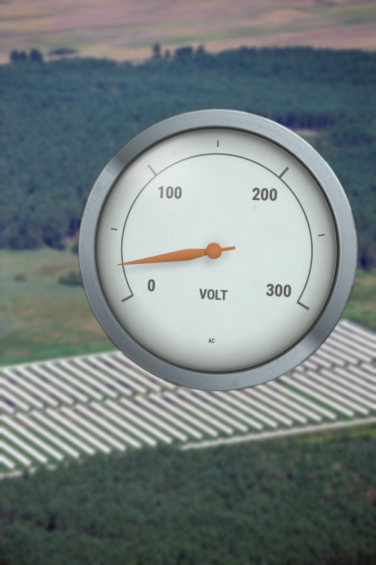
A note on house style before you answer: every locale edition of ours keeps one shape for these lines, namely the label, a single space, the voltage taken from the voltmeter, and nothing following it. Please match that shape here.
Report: 25 V
